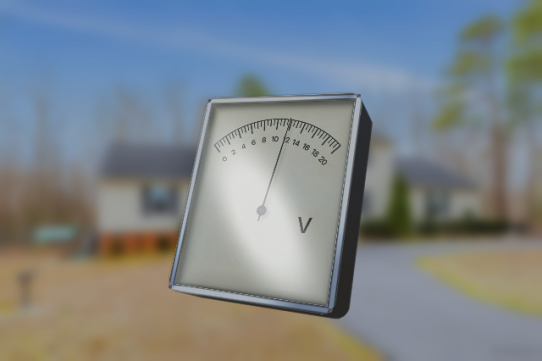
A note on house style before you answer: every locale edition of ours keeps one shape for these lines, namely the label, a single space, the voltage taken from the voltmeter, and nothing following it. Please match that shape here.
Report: 12 V
